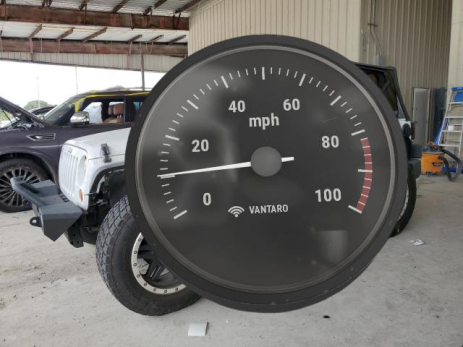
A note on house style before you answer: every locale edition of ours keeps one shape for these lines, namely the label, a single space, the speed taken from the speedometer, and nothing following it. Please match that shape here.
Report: 10 mph
